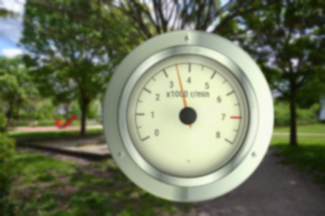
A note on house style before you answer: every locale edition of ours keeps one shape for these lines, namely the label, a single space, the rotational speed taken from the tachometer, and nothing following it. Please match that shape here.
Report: 3500 rpm
